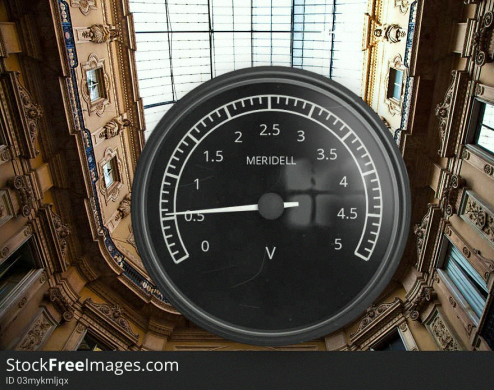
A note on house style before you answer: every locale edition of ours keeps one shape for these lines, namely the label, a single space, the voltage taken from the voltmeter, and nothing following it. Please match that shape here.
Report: 0.55 V
